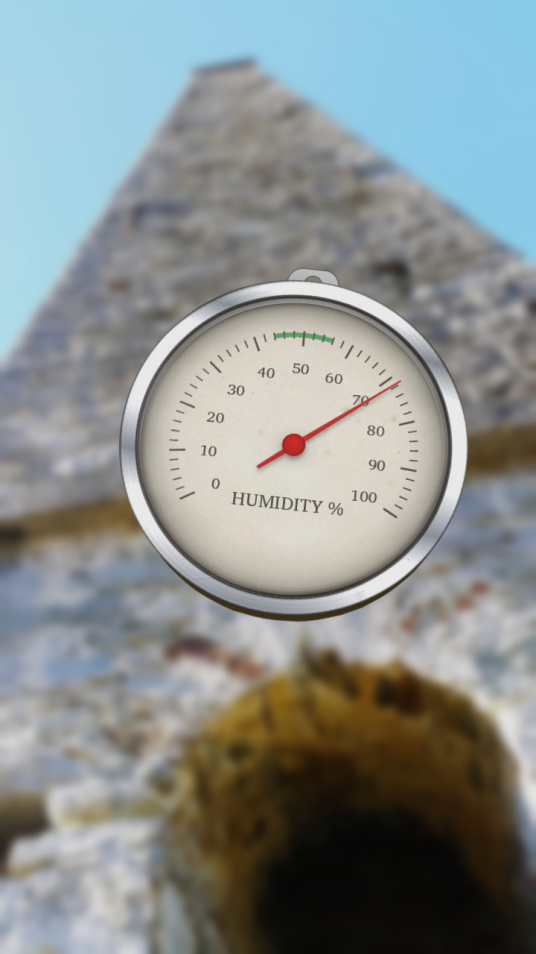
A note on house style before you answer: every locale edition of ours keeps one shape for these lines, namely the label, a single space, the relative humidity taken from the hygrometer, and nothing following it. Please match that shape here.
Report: 72 %
